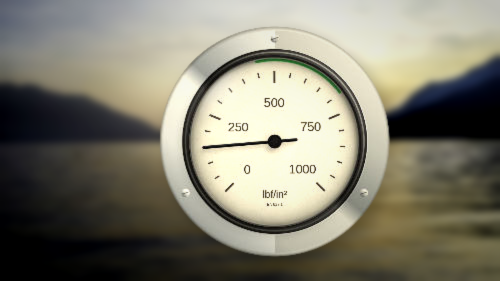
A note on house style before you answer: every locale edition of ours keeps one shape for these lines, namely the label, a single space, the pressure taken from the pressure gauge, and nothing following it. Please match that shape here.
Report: 150 psi
